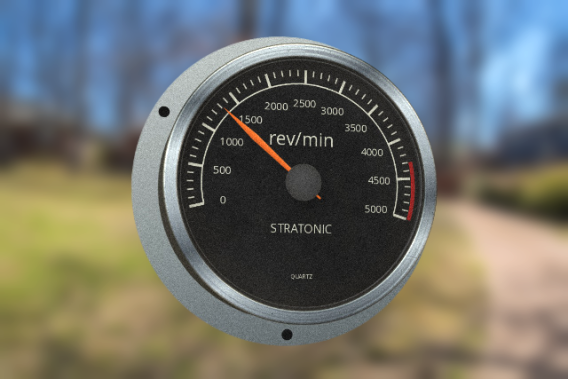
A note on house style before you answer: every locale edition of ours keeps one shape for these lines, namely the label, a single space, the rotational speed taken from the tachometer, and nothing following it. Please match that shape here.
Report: 1300 rpm
